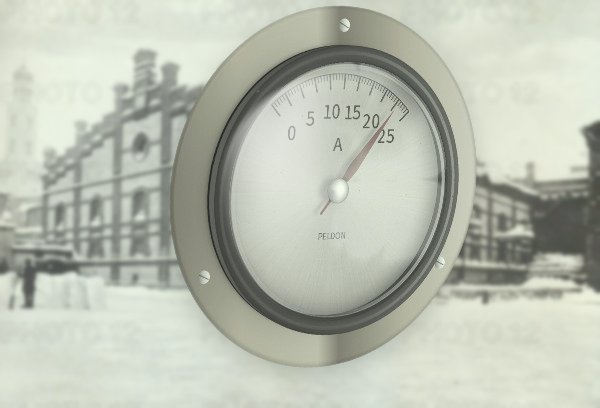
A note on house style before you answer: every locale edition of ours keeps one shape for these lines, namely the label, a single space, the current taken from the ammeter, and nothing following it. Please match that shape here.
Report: 22.5 A
